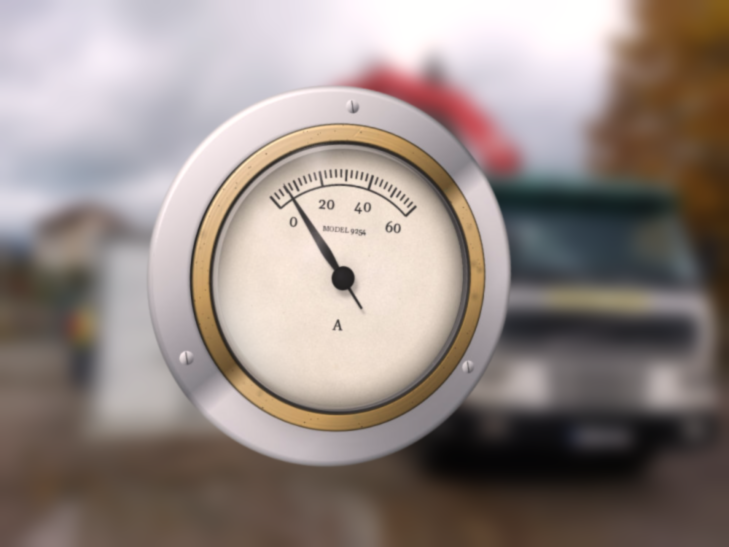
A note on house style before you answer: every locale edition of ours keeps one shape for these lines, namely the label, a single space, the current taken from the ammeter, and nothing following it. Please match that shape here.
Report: 6 A
